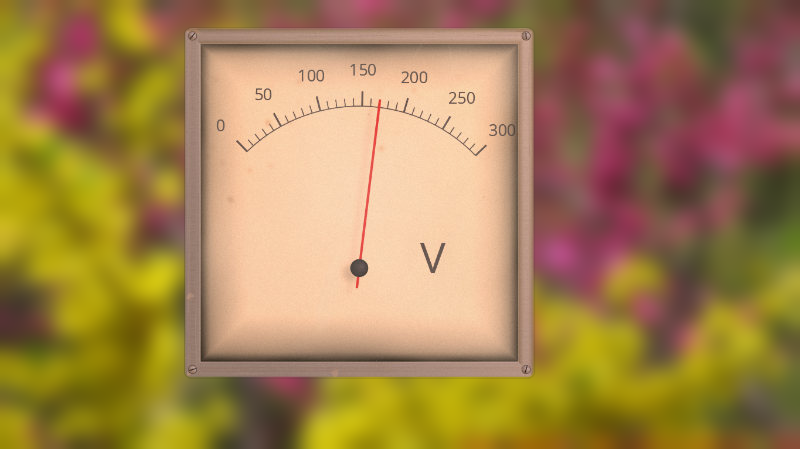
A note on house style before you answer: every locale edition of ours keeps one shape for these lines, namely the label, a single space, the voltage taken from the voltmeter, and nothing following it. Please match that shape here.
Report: 170 V
